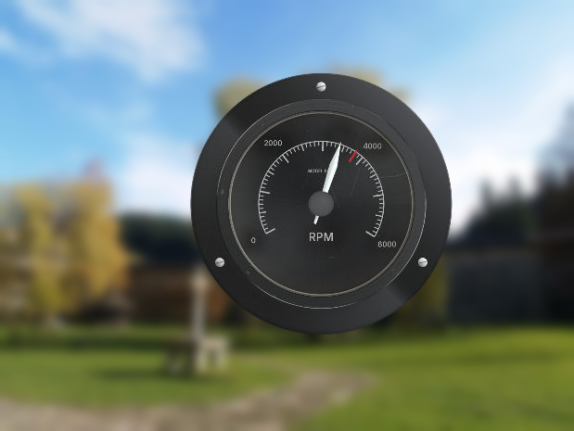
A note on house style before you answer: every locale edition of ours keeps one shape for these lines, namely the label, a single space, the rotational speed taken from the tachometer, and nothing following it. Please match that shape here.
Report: 3400 rpm
